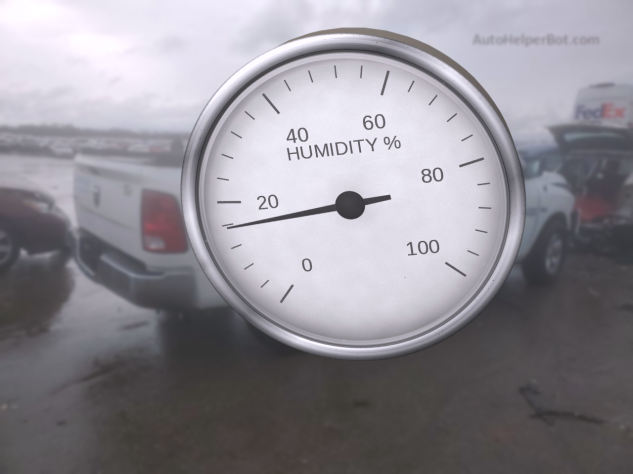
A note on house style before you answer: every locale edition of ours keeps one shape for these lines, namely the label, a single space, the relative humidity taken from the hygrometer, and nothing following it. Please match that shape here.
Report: 16 %
